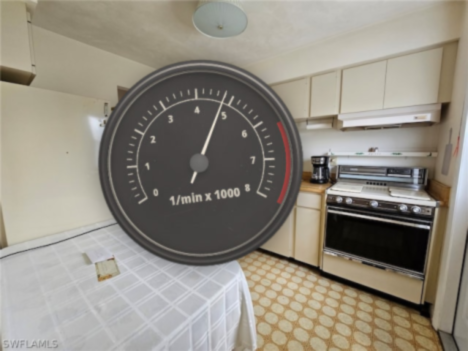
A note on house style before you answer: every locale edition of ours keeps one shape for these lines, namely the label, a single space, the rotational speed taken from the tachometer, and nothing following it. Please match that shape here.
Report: 4800 rpm
